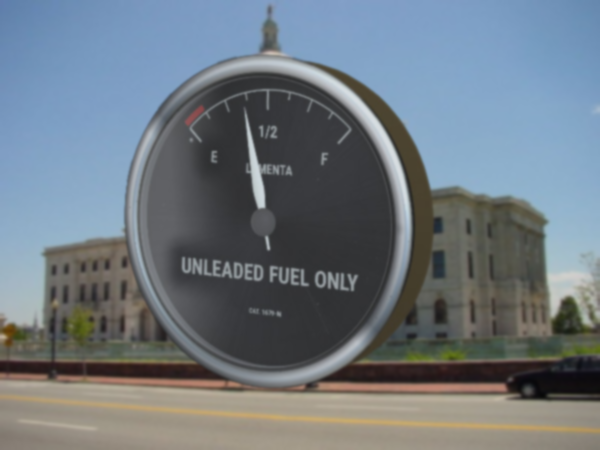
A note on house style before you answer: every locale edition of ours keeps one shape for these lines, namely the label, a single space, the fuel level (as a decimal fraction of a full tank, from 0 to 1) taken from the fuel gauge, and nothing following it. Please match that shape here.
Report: 0.375
